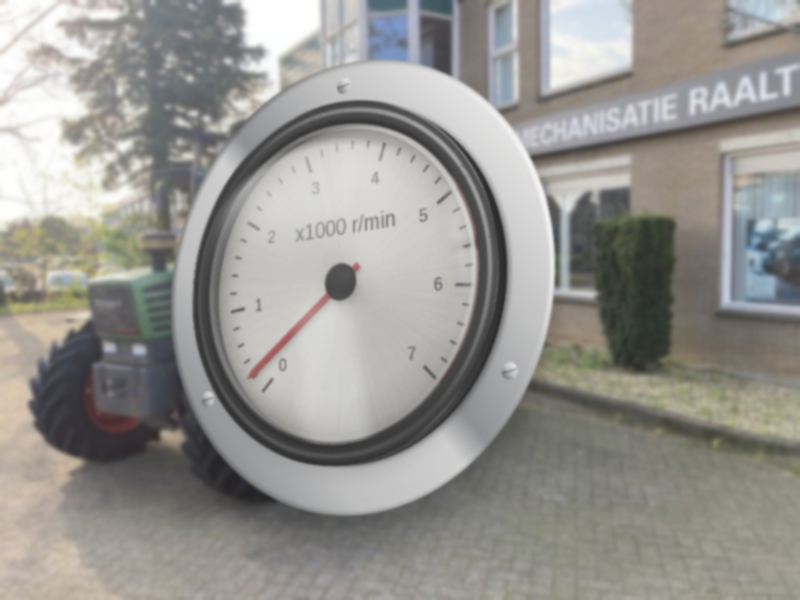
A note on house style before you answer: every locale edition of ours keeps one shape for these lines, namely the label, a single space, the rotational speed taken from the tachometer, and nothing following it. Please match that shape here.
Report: 200 rpm
